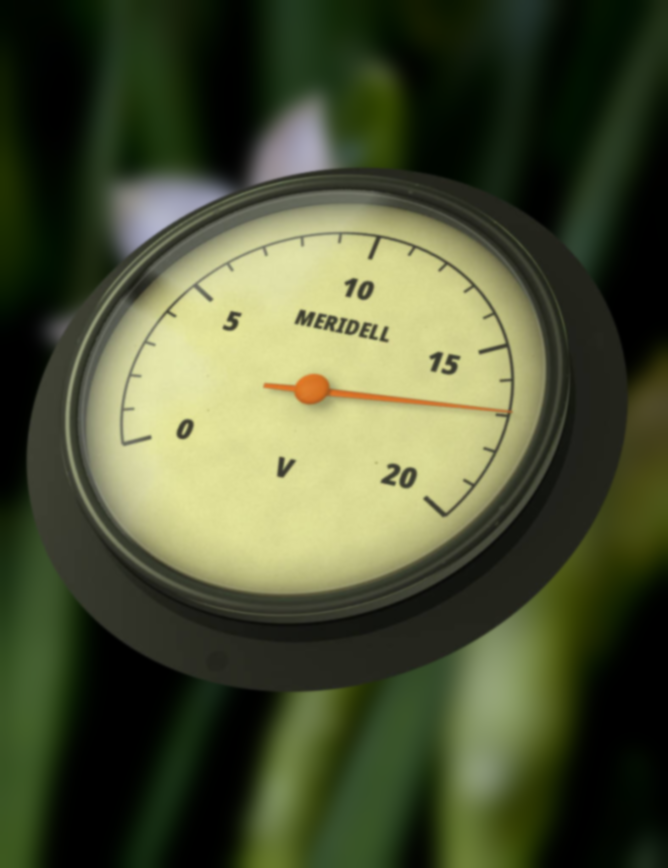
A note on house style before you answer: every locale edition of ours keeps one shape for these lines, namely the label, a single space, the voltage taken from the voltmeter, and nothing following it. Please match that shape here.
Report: 17 V
